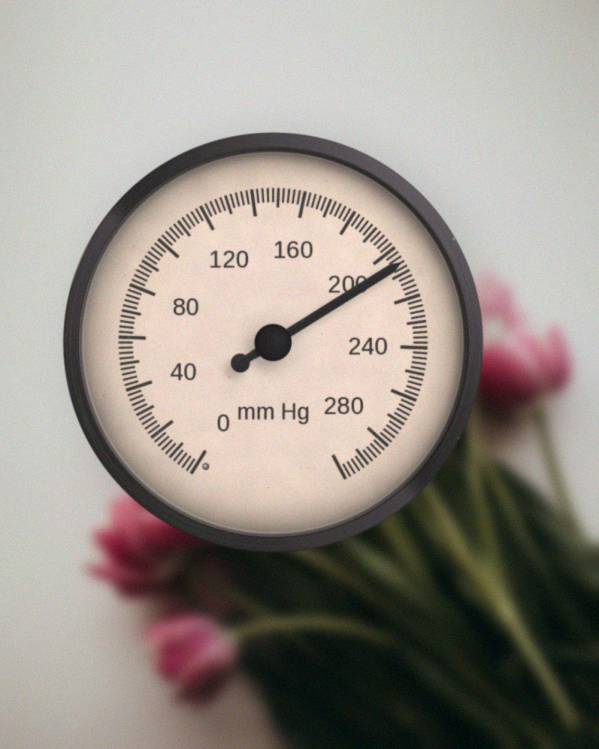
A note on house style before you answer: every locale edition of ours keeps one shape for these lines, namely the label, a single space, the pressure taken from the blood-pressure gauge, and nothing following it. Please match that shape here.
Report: 206 mmHg
